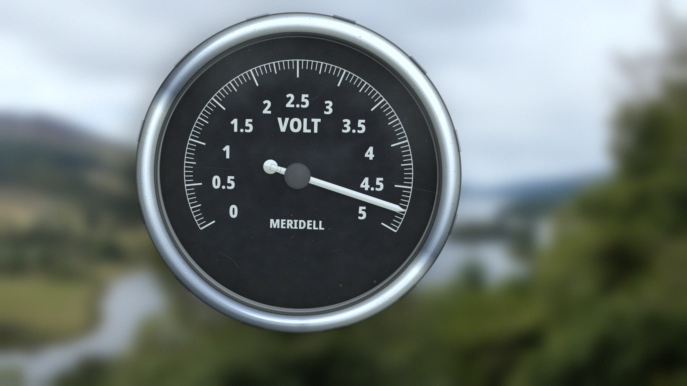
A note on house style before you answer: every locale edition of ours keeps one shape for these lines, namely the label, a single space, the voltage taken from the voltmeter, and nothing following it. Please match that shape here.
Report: 4.75 V
